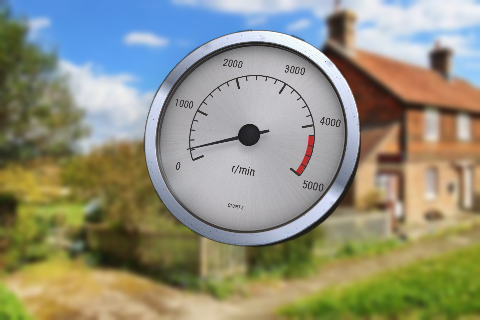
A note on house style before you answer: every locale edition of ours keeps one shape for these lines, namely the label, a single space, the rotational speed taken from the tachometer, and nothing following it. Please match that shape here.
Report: 200 rpm
